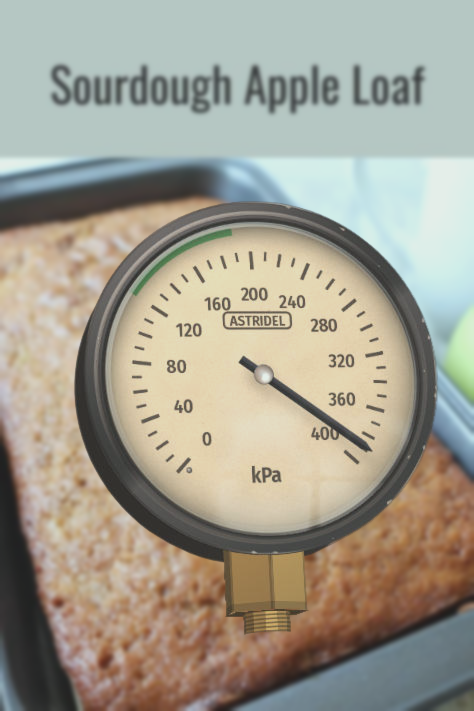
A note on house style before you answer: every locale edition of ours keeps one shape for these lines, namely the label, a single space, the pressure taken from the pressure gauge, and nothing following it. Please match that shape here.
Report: 390 kPa
